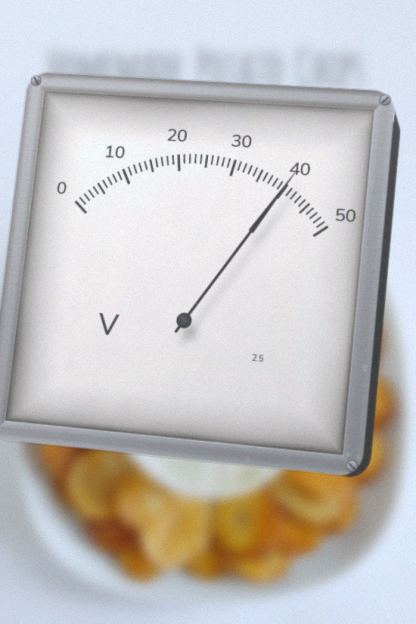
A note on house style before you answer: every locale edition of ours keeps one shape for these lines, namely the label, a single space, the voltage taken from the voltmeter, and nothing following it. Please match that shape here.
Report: 40 V
